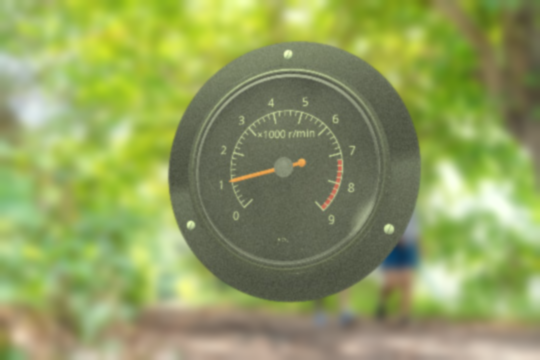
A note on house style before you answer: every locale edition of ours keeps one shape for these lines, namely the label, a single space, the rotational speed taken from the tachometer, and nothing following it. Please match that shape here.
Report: 1000 rpm
